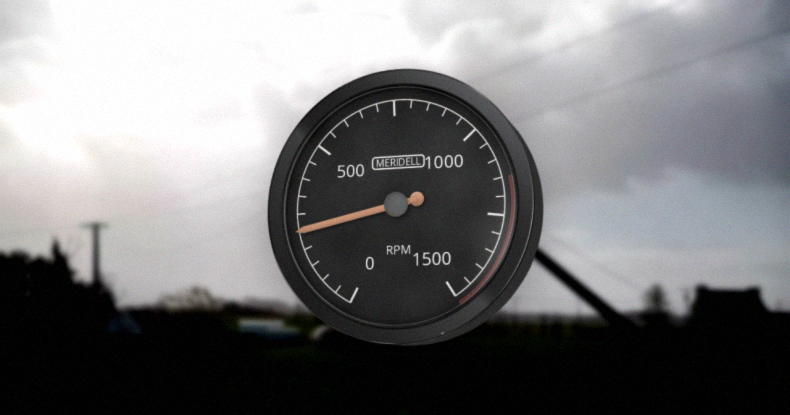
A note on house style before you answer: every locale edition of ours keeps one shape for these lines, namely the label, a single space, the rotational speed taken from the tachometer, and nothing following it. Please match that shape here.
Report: 250 rpm
